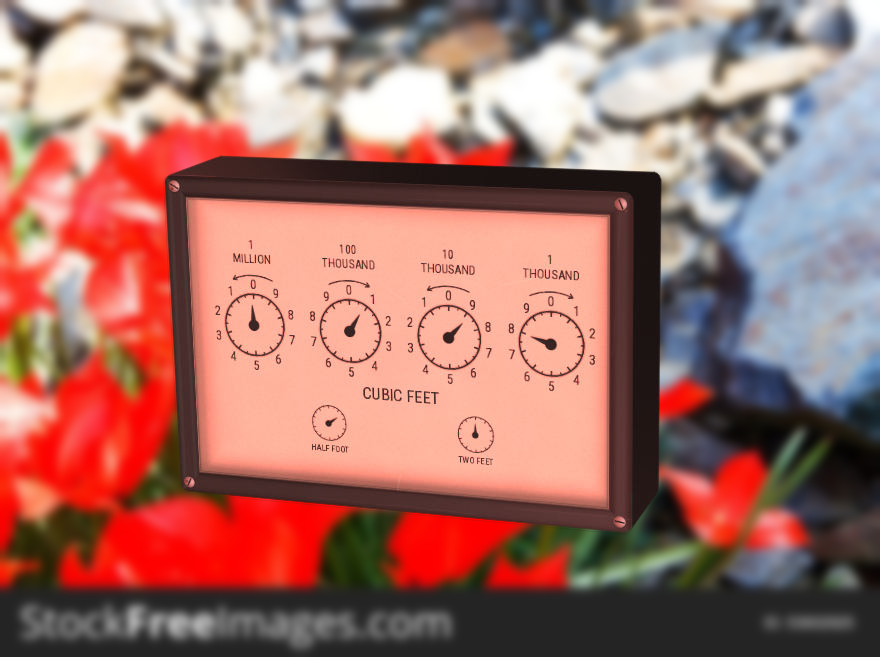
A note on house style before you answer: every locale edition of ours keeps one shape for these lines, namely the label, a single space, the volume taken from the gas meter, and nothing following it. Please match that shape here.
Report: 8800 ft³
